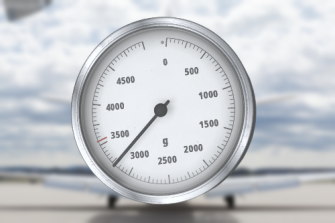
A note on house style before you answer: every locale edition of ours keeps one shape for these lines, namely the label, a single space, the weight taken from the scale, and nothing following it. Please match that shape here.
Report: 3200 g
